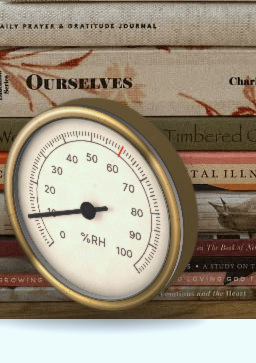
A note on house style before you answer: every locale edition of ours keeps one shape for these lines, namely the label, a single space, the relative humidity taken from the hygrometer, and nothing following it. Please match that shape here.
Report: 10 %
